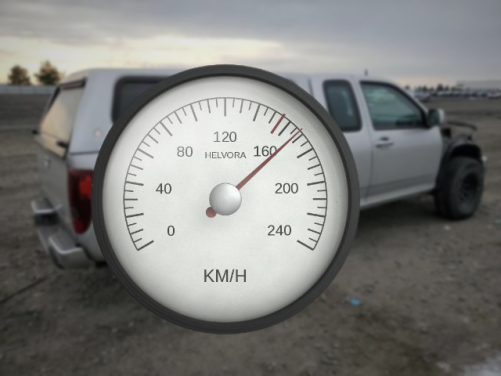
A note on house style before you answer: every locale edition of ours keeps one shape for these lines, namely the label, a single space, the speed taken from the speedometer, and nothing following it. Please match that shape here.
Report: 167.5 km/h
